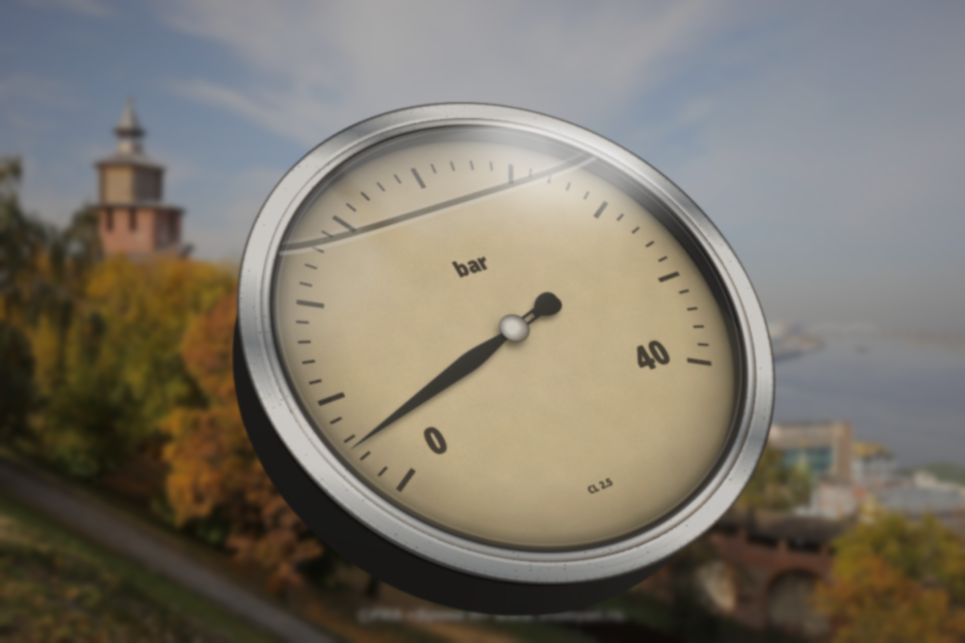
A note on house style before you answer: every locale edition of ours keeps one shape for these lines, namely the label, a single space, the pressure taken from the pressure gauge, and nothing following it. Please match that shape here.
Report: 2.5 bar
